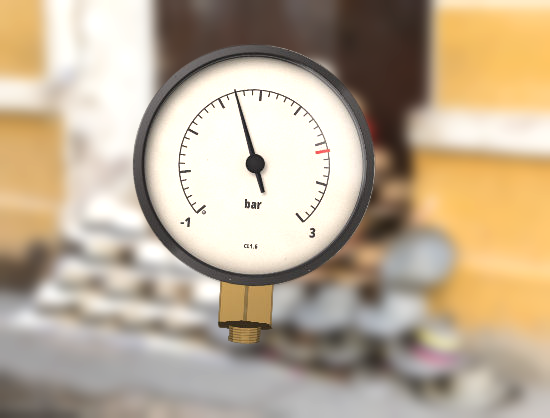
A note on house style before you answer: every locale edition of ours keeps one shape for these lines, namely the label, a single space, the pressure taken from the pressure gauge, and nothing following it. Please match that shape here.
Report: 0.7 bar
